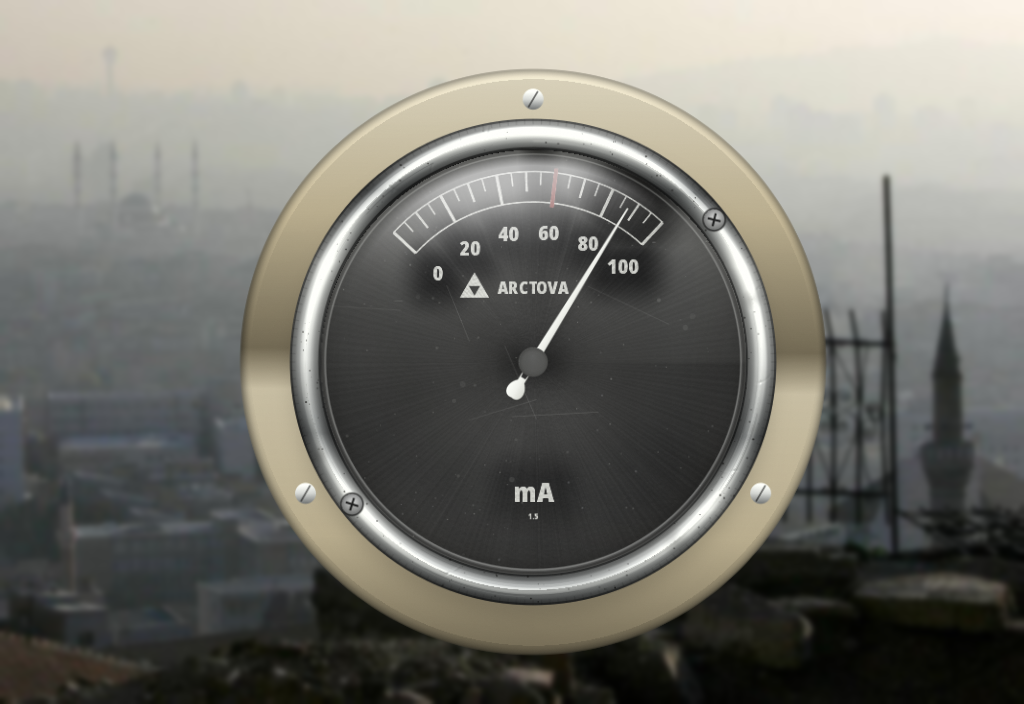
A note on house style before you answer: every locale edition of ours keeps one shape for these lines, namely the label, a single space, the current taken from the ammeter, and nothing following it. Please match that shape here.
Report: 87.5 mA
